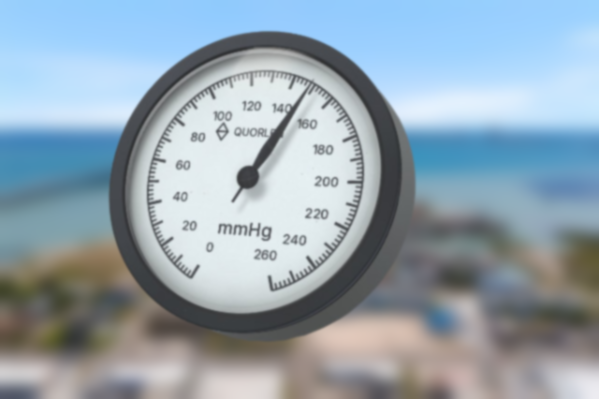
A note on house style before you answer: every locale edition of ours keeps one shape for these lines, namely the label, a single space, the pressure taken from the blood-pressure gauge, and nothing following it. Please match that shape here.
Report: 150 mmHg
